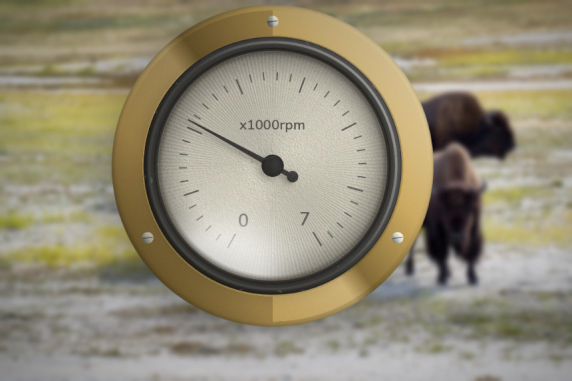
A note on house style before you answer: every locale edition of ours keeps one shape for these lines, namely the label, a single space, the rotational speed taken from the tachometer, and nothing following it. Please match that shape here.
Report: 2100 rpm
